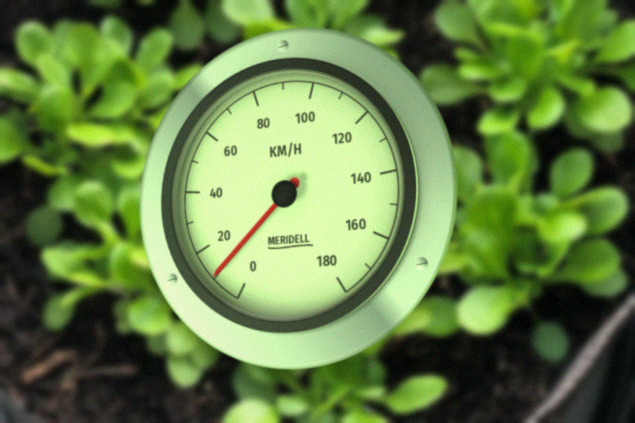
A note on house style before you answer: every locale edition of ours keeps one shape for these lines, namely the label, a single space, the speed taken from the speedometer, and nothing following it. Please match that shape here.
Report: 10 km/h
